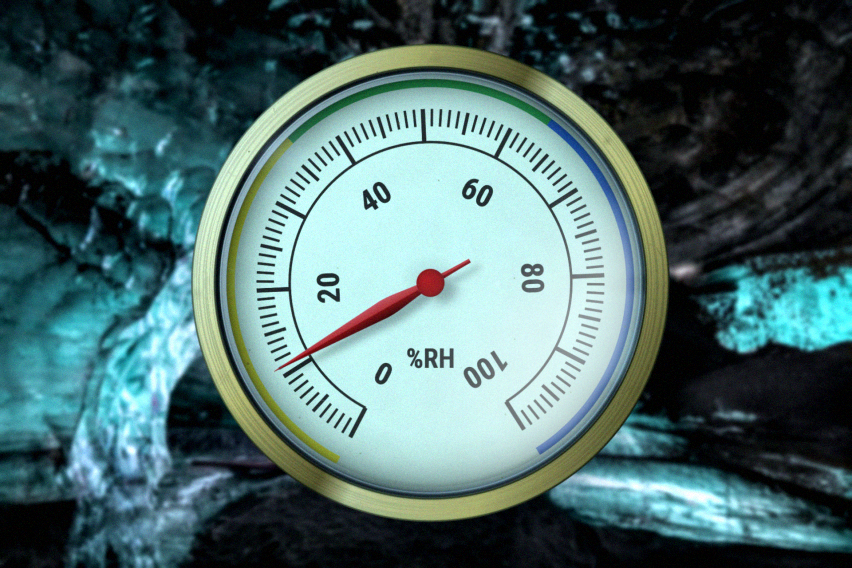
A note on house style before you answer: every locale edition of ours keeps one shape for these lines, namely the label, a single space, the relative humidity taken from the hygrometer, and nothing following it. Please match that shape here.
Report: 11 %
